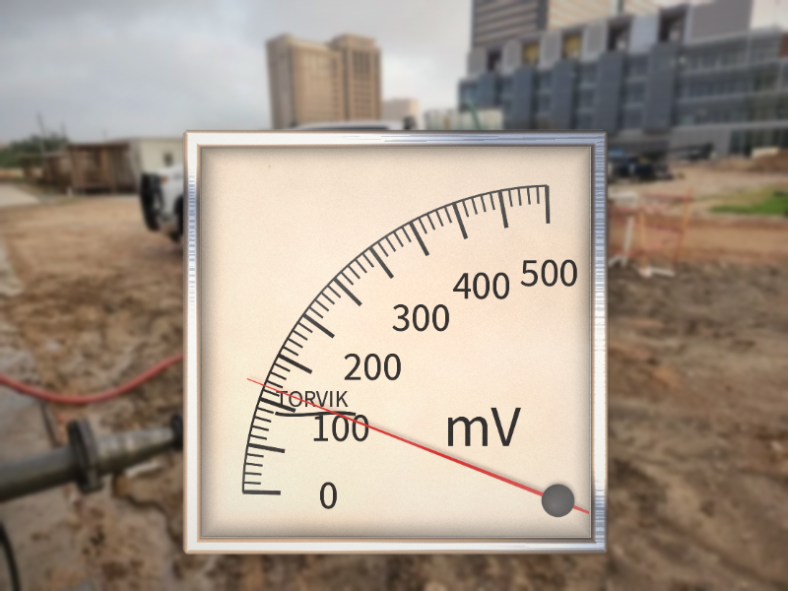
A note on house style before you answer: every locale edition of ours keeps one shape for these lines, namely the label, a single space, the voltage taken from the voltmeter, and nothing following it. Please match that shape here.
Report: 115 mV
